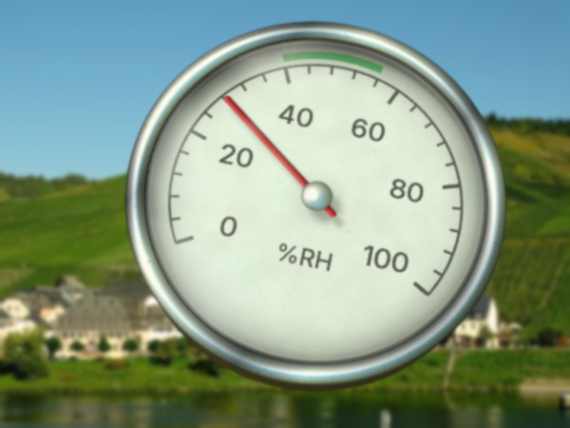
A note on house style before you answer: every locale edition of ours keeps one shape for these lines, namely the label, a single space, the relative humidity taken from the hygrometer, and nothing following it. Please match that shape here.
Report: 28 %
